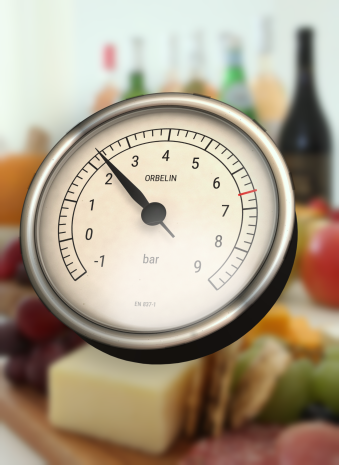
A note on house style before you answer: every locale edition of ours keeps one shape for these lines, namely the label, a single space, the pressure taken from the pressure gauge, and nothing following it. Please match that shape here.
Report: 2.3 bar
